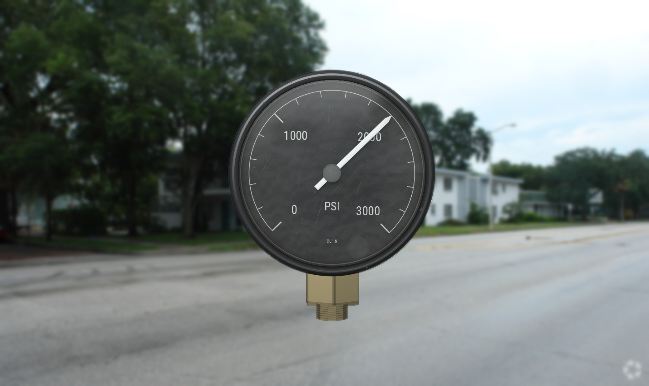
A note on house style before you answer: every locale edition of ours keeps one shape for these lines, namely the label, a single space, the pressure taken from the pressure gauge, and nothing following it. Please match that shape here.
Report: 2000 psi
